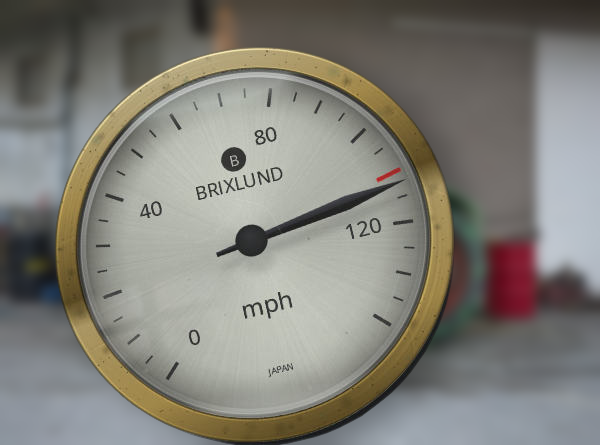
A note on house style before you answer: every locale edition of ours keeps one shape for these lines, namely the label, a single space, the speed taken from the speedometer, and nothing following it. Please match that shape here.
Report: 112.5 mph
